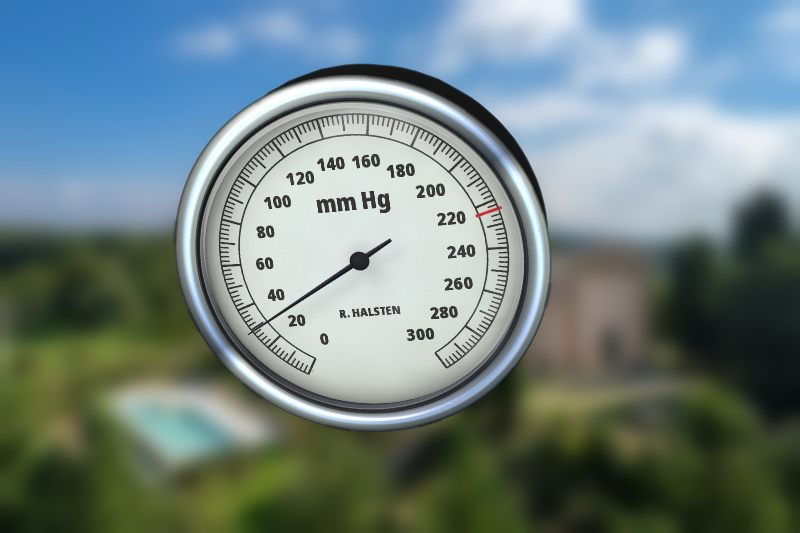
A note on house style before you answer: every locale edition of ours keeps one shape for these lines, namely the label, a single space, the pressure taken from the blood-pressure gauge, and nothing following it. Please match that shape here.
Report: 30 mmHg
